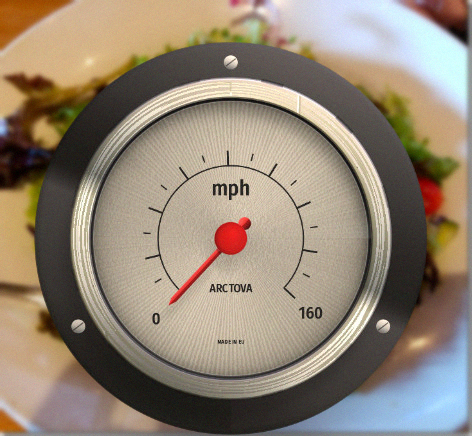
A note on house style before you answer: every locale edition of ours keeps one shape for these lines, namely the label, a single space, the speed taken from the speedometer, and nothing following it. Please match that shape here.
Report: 0 mph
